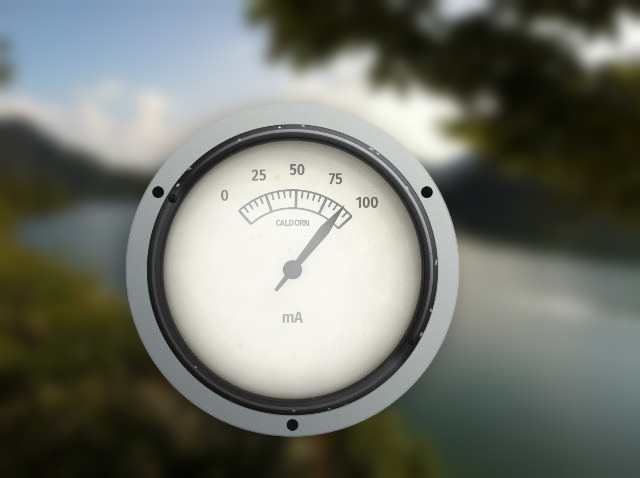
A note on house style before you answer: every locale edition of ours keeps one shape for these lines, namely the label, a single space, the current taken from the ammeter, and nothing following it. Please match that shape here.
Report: 90 mA
